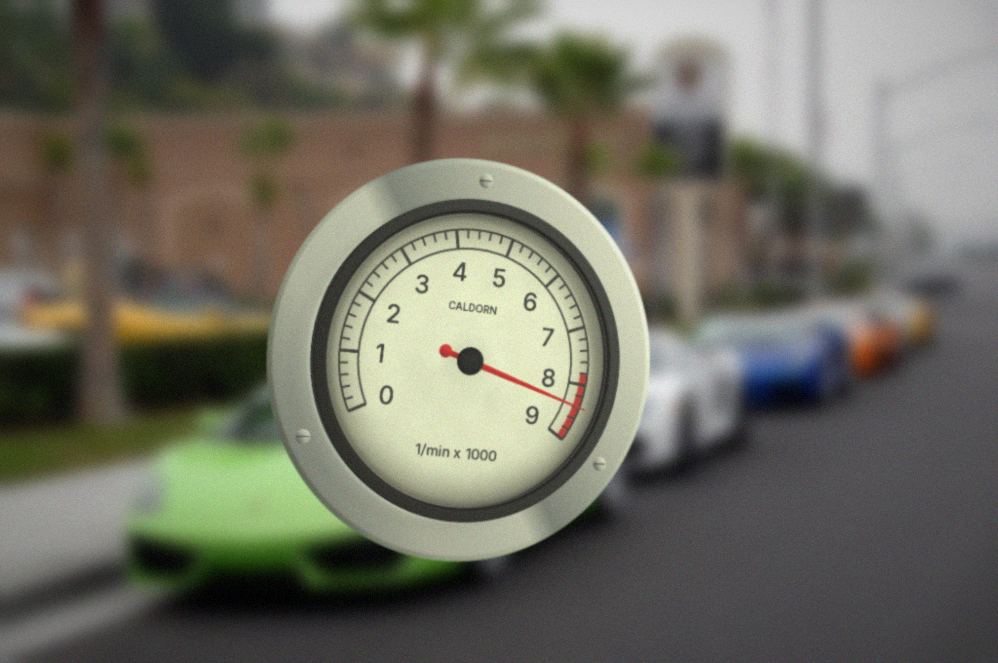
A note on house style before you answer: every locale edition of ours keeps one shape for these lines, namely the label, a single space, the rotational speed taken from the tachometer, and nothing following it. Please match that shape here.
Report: 8400 rpm
